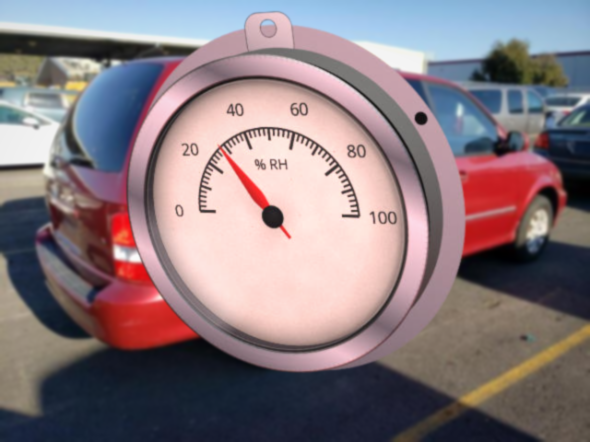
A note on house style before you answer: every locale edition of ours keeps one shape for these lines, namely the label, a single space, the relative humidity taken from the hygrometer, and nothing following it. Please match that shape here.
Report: 30 %
